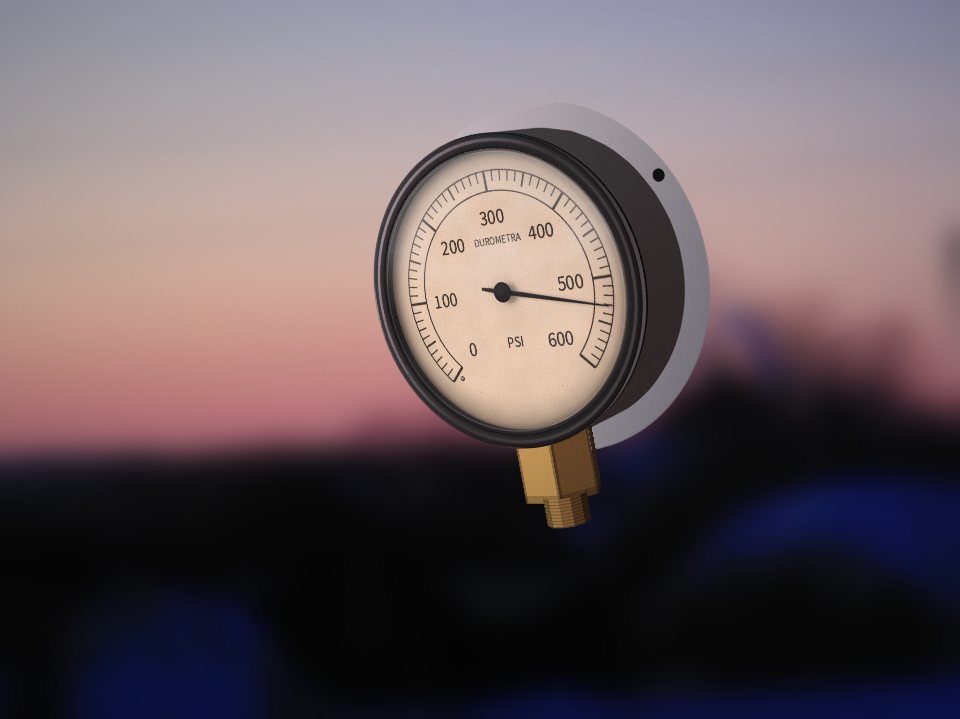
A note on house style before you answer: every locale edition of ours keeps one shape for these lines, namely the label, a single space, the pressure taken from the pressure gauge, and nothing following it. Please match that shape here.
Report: 530 psi
